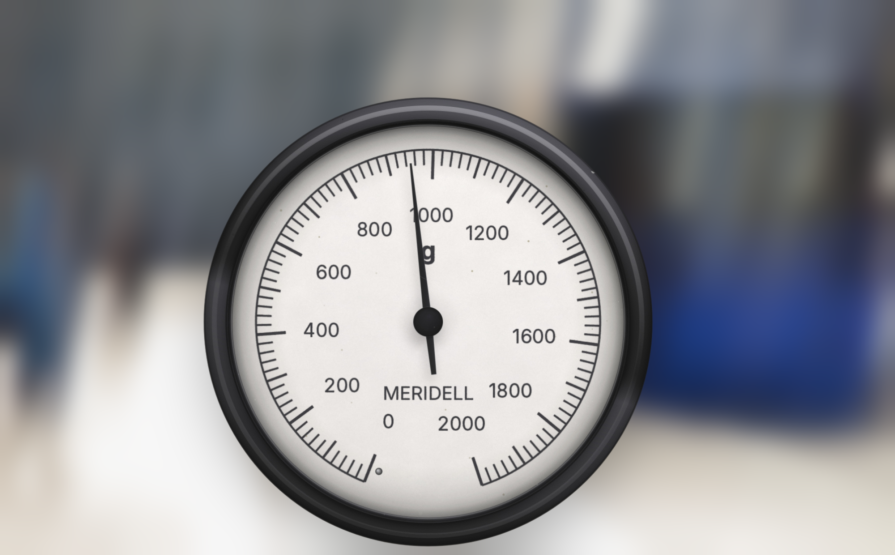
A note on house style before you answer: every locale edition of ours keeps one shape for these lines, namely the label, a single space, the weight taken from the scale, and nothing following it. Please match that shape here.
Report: 950 g
